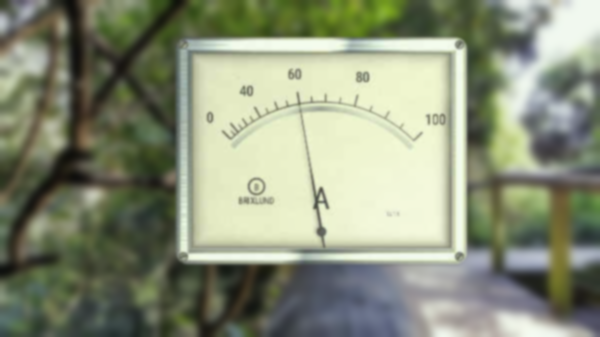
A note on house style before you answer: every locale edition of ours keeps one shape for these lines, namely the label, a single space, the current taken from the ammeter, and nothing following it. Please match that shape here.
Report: 60 A
